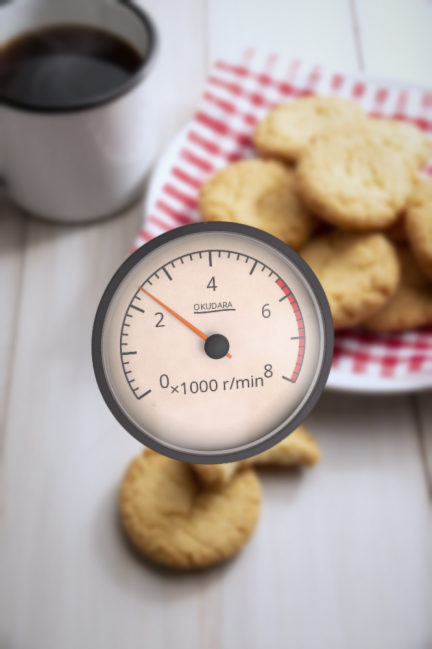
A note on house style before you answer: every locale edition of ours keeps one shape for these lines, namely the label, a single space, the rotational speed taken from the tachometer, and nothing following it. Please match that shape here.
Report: 2400 rpm
